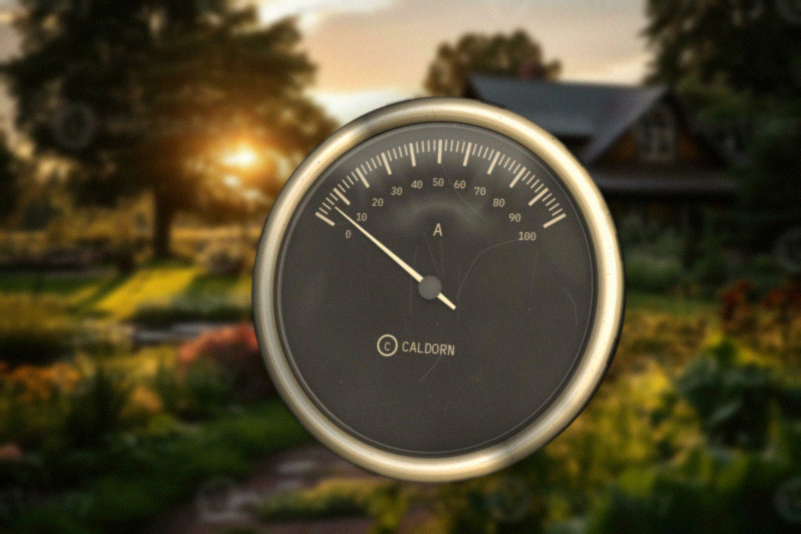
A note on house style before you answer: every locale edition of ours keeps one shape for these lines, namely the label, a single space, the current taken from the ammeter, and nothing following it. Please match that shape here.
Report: 6 A
